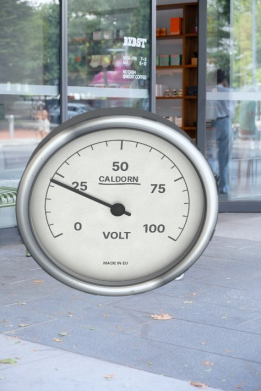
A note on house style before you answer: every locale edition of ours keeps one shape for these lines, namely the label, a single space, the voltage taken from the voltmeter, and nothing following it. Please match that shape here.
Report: 22.5 V
